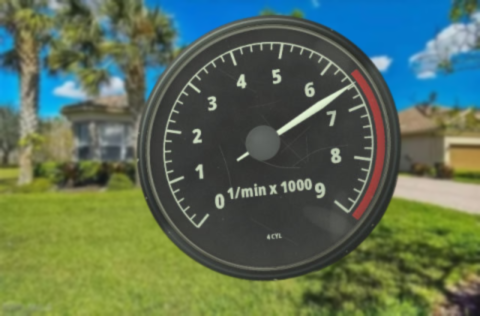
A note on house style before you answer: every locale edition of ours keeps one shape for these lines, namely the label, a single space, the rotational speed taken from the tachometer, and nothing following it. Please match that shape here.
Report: 6600 rpm
